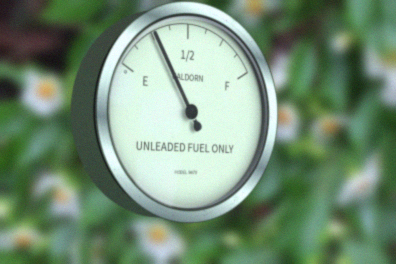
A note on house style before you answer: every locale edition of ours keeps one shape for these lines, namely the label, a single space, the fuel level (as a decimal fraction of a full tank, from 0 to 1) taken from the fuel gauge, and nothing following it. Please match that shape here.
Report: 0.25
